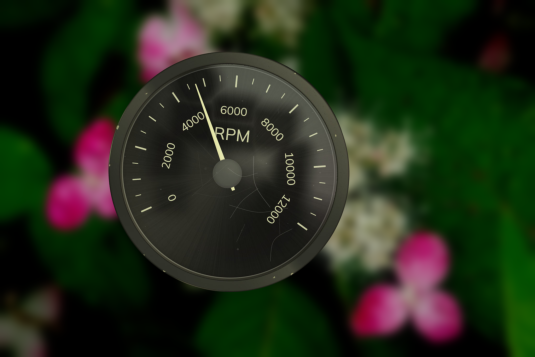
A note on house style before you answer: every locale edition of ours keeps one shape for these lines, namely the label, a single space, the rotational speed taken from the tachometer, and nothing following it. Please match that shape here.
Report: 4750 rpm
